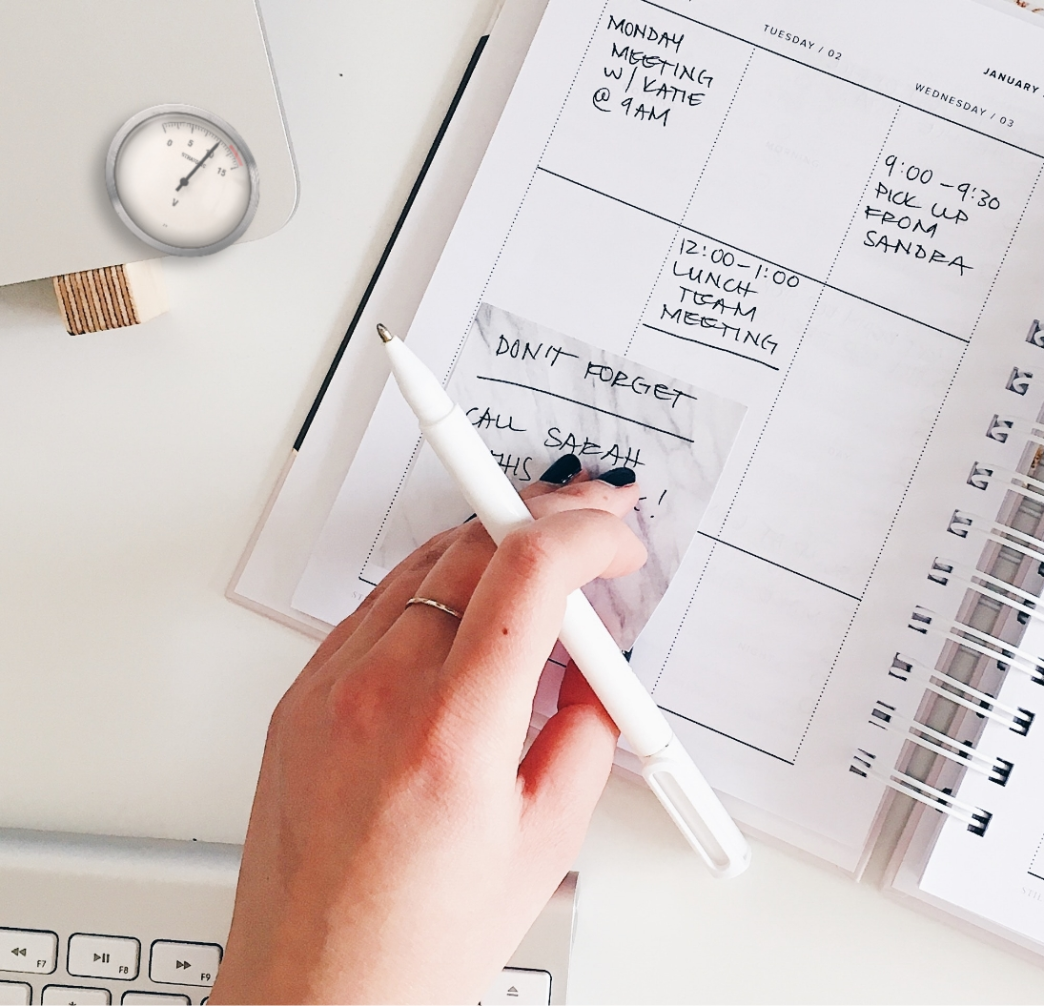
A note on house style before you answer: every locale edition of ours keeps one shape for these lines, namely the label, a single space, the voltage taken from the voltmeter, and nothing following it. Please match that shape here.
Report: 10 V
